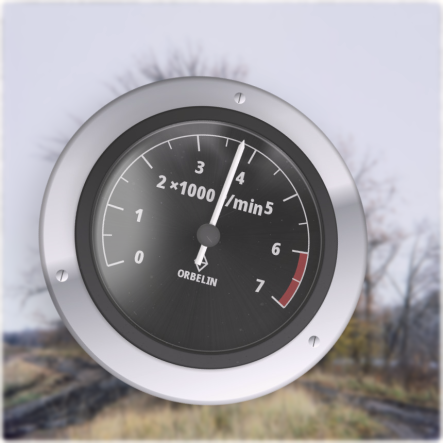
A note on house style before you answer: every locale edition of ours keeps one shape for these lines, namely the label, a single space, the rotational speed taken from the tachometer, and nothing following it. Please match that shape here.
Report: 3750 rpm
